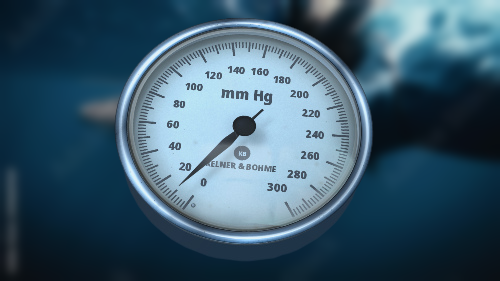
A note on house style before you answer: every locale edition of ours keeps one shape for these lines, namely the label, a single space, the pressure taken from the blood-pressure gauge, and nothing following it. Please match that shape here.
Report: 10 mmHg
